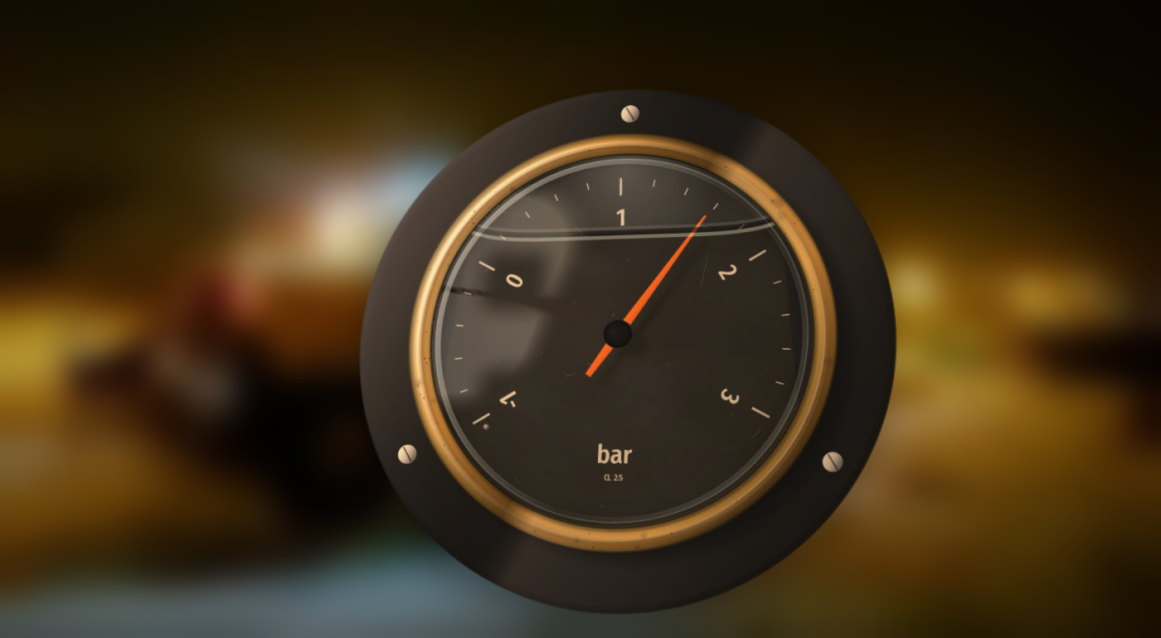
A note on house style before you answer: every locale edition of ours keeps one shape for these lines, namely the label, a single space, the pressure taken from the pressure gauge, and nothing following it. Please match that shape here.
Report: 1.6 bar
